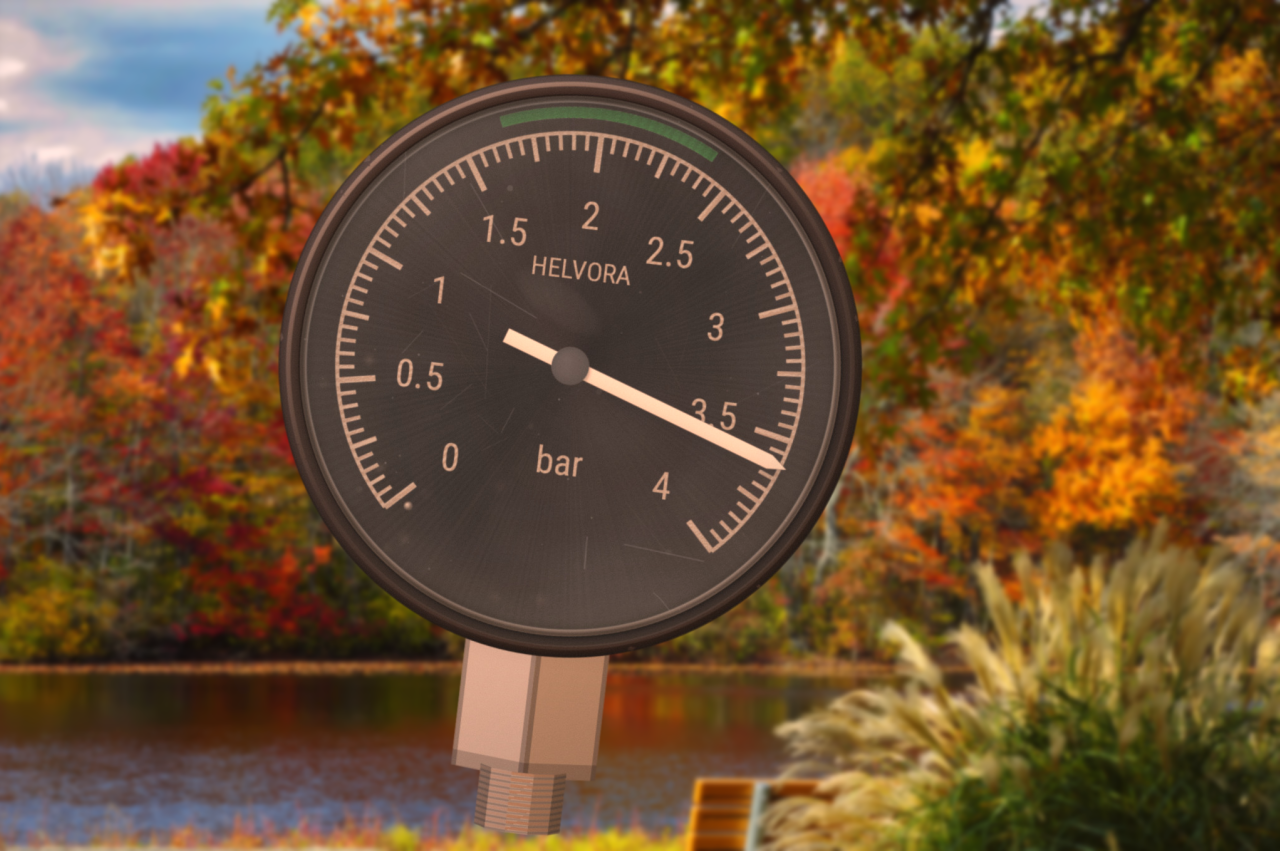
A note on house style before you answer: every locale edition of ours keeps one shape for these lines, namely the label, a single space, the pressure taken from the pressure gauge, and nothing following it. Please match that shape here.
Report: 3.6 bar
